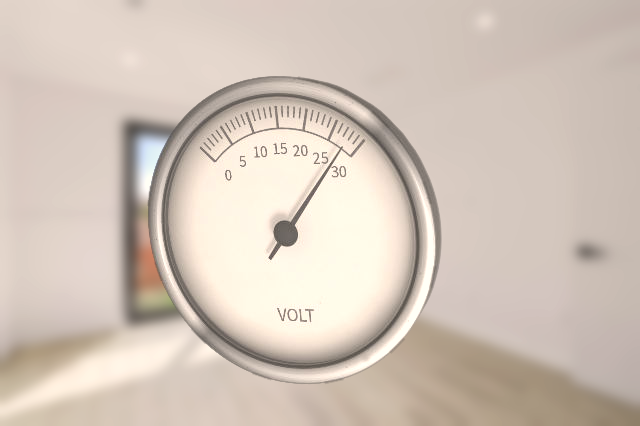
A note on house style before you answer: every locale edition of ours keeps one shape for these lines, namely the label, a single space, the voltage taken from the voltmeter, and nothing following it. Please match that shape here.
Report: 28 V
